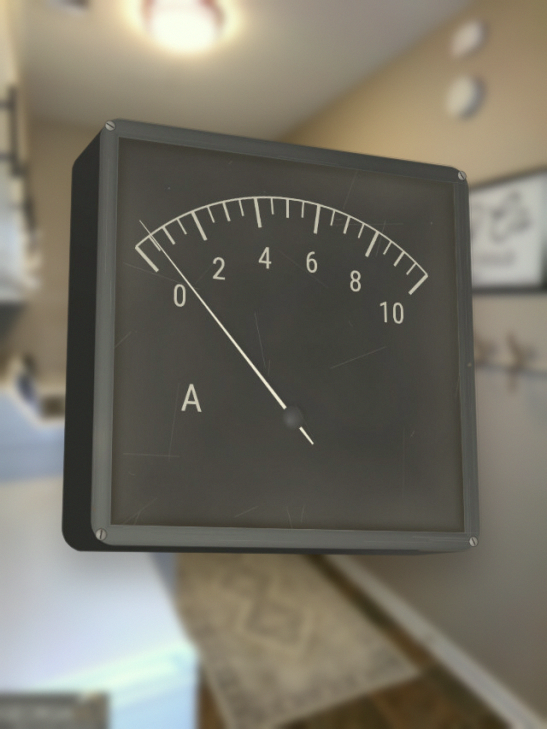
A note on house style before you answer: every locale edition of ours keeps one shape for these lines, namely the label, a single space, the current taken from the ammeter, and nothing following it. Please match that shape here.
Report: 0.5 A
